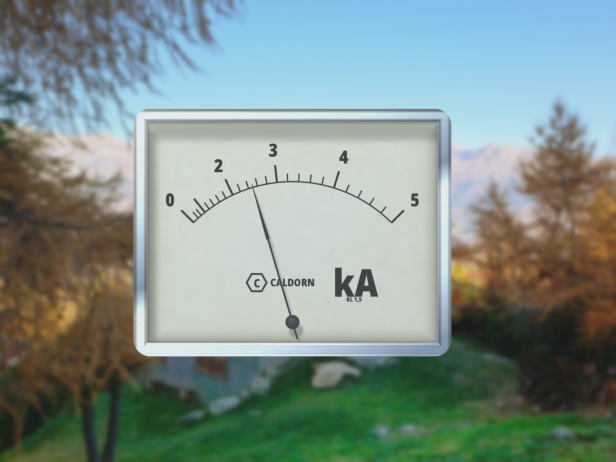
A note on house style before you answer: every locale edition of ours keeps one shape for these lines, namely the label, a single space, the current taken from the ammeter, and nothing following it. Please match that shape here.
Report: 2.5 kA
